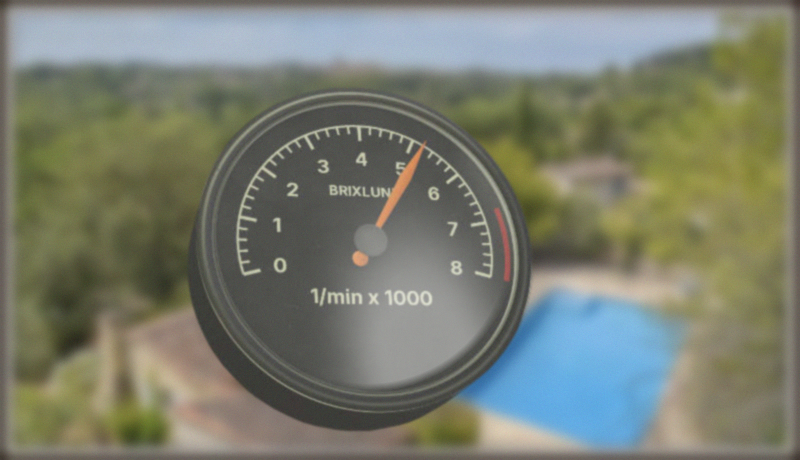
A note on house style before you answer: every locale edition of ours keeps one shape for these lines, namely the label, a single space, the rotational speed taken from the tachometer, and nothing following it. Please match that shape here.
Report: 5200 rpm
